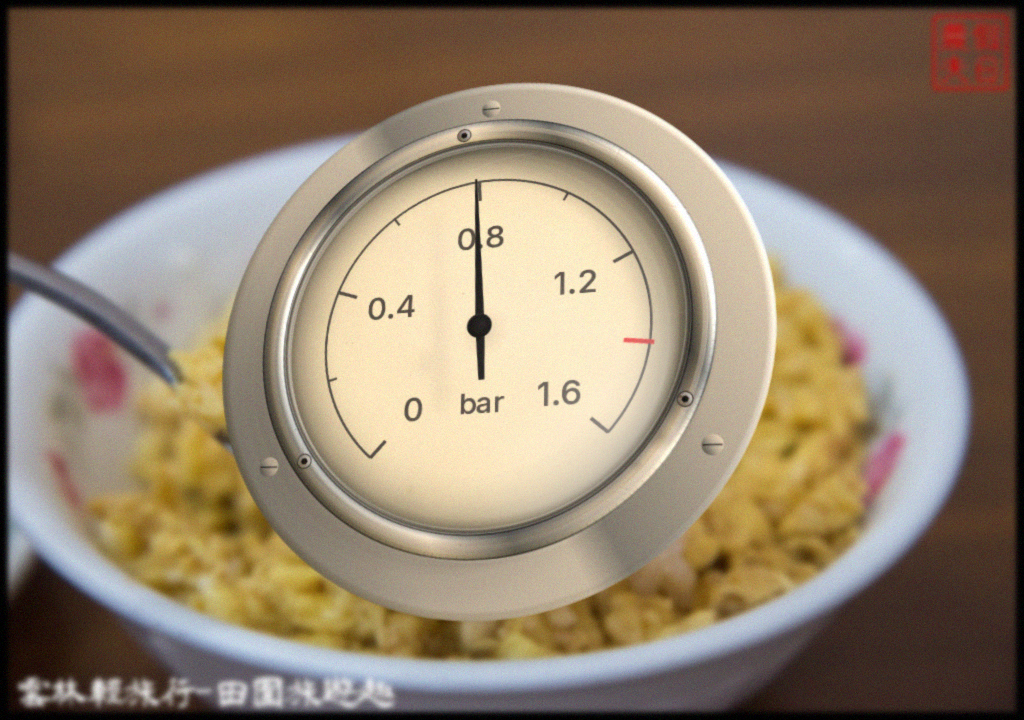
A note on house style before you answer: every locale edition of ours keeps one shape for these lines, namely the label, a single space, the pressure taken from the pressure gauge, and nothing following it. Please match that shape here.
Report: 0.8 bar
